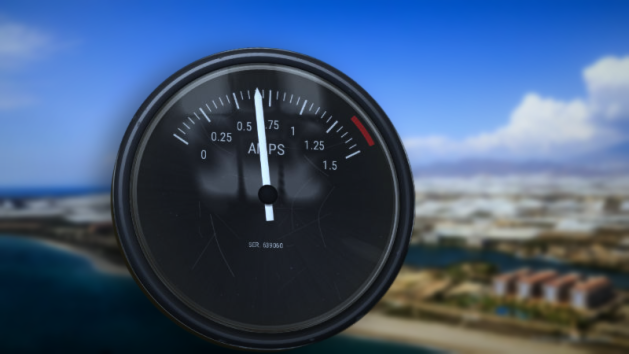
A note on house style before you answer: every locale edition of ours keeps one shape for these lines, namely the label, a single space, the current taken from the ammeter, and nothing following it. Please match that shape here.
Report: 0.65 A
